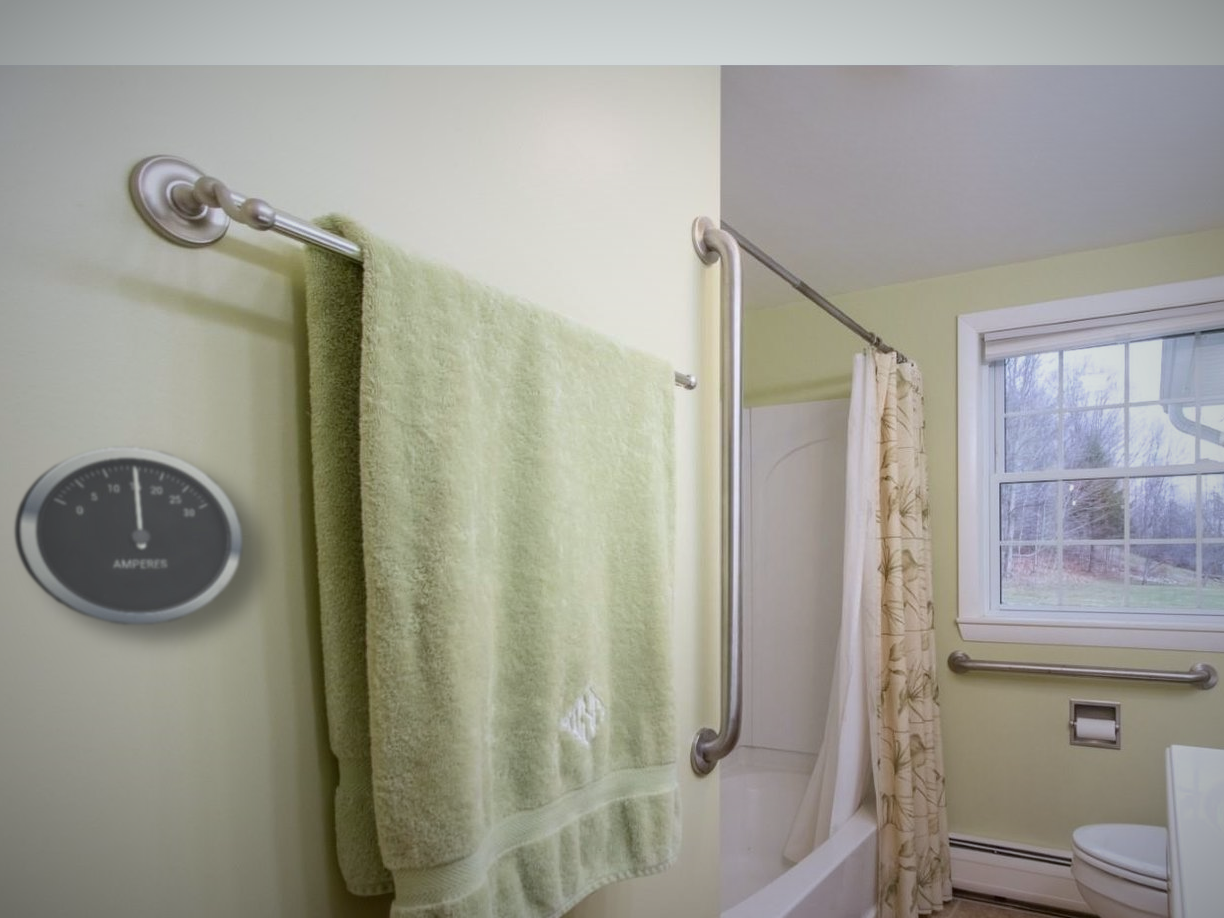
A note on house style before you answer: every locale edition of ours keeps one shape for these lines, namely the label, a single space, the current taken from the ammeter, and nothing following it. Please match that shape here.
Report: 15 A
